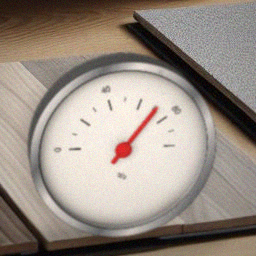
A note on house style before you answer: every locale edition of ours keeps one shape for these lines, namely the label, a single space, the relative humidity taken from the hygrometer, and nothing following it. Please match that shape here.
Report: 70 %
